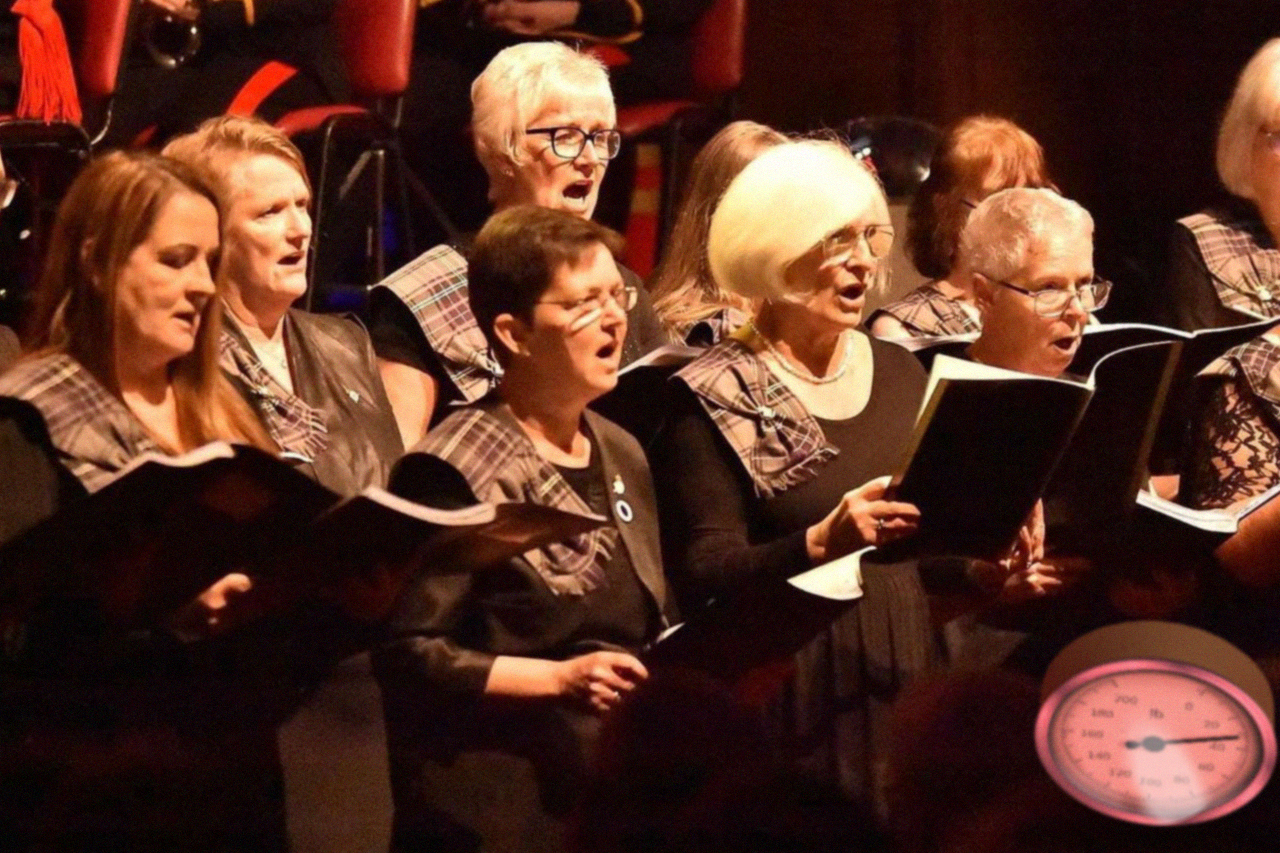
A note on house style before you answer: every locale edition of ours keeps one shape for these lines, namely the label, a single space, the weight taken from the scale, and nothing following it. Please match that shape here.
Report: 30 lb
